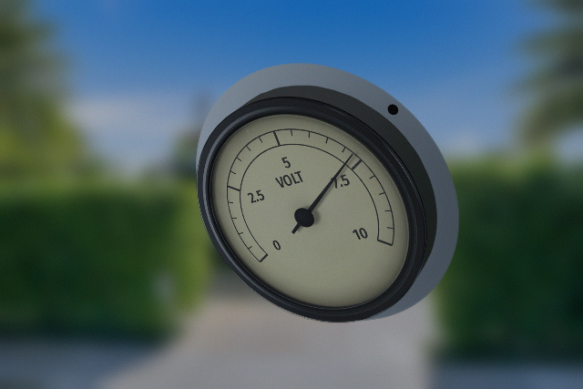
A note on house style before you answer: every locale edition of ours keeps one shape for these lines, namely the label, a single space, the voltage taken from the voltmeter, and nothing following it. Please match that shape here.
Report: 7.25 V
